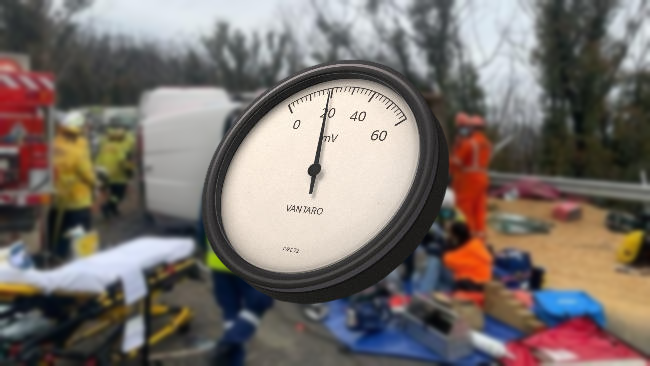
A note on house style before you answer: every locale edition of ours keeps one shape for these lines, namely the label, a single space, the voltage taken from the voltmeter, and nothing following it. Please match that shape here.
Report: 20 mV
